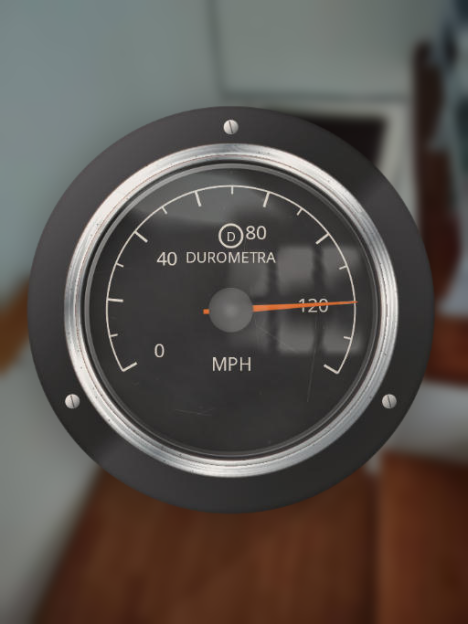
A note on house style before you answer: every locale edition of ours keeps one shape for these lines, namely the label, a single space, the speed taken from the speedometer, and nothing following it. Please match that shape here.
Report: 120 mph
